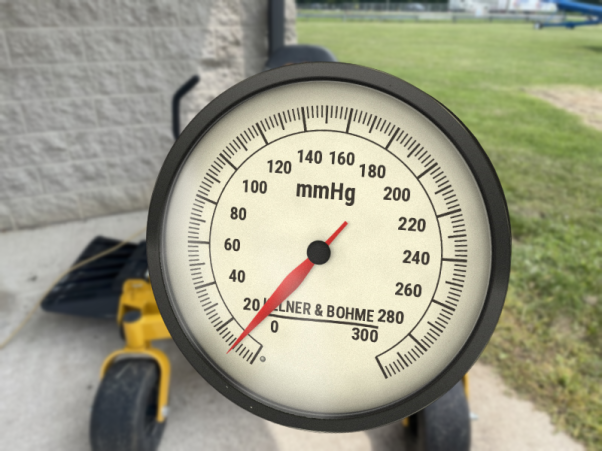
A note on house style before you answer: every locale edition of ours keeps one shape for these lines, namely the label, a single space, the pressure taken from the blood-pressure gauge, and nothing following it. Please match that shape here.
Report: 10 mmHg
